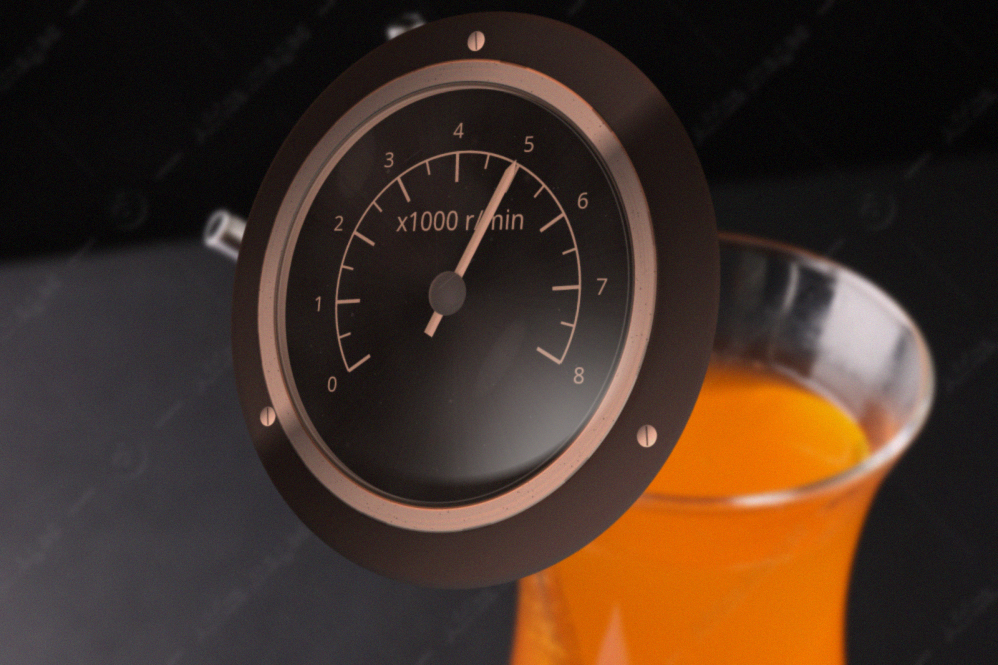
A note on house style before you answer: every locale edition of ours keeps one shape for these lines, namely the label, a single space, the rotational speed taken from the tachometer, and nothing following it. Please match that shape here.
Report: 5000 rpm
